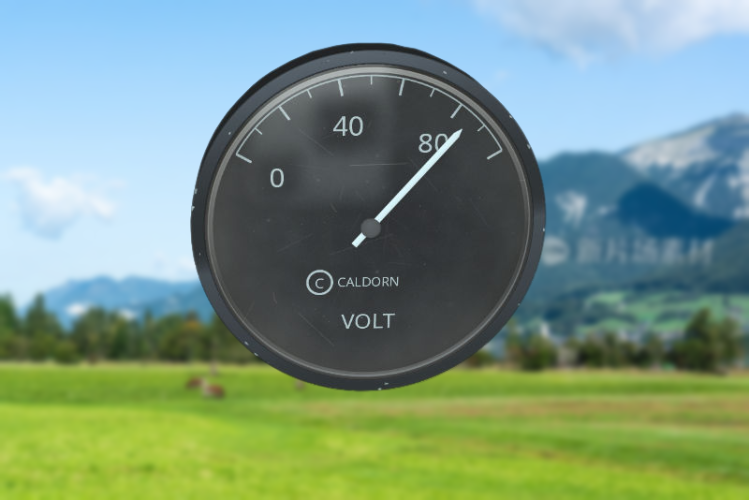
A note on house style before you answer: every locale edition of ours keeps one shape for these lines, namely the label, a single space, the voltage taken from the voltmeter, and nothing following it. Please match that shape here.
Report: 85 V
